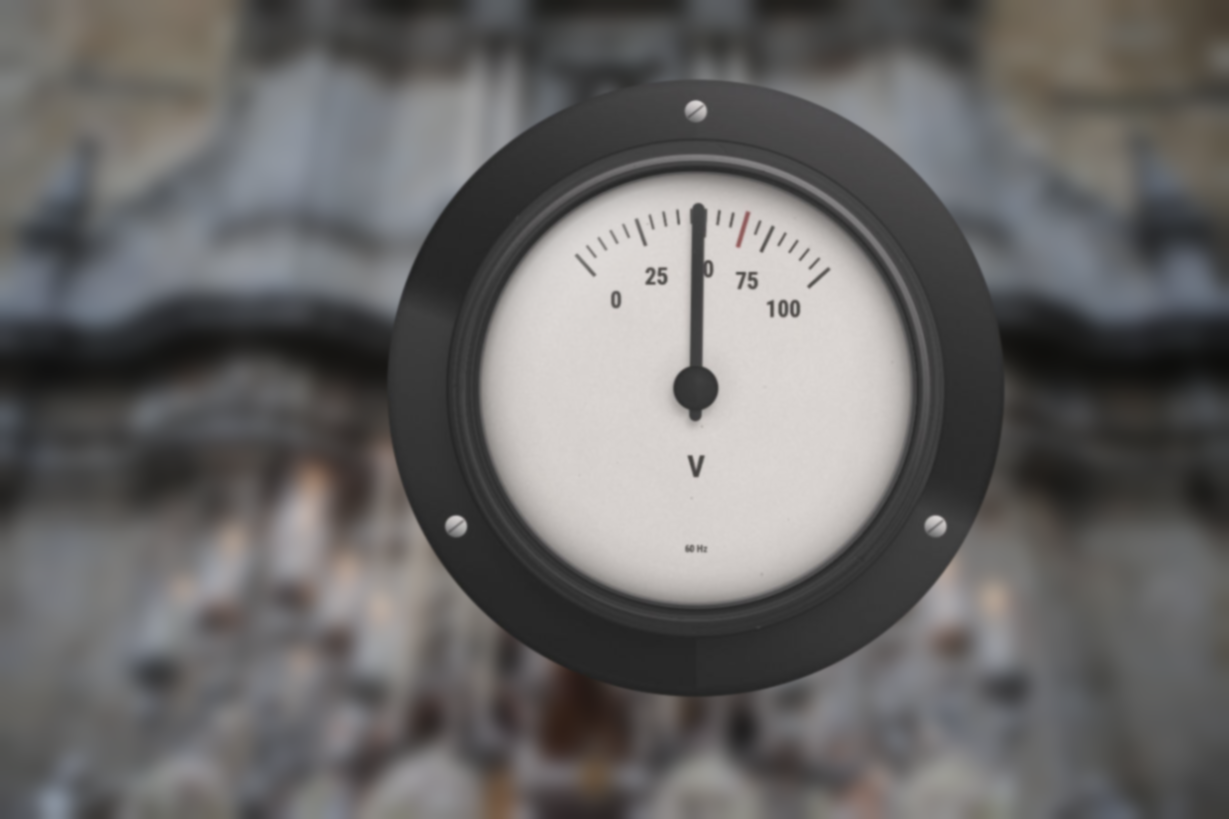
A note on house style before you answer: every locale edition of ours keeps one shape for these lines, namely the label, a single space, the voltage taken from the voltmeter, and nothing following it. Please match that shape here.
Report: 47.5 V
